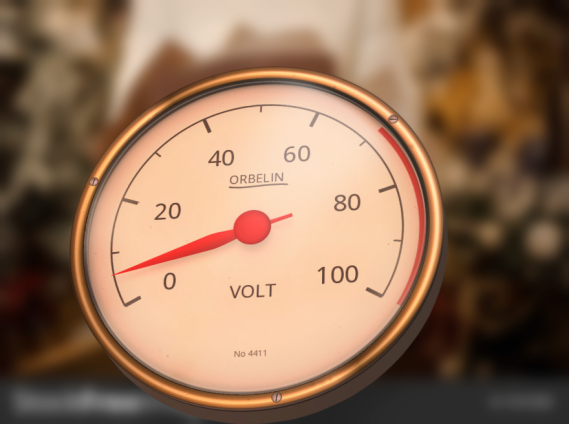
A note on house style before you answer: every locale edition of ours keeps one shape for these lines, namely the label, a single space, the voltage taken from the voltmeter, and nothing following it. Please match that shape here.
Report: 5 V
